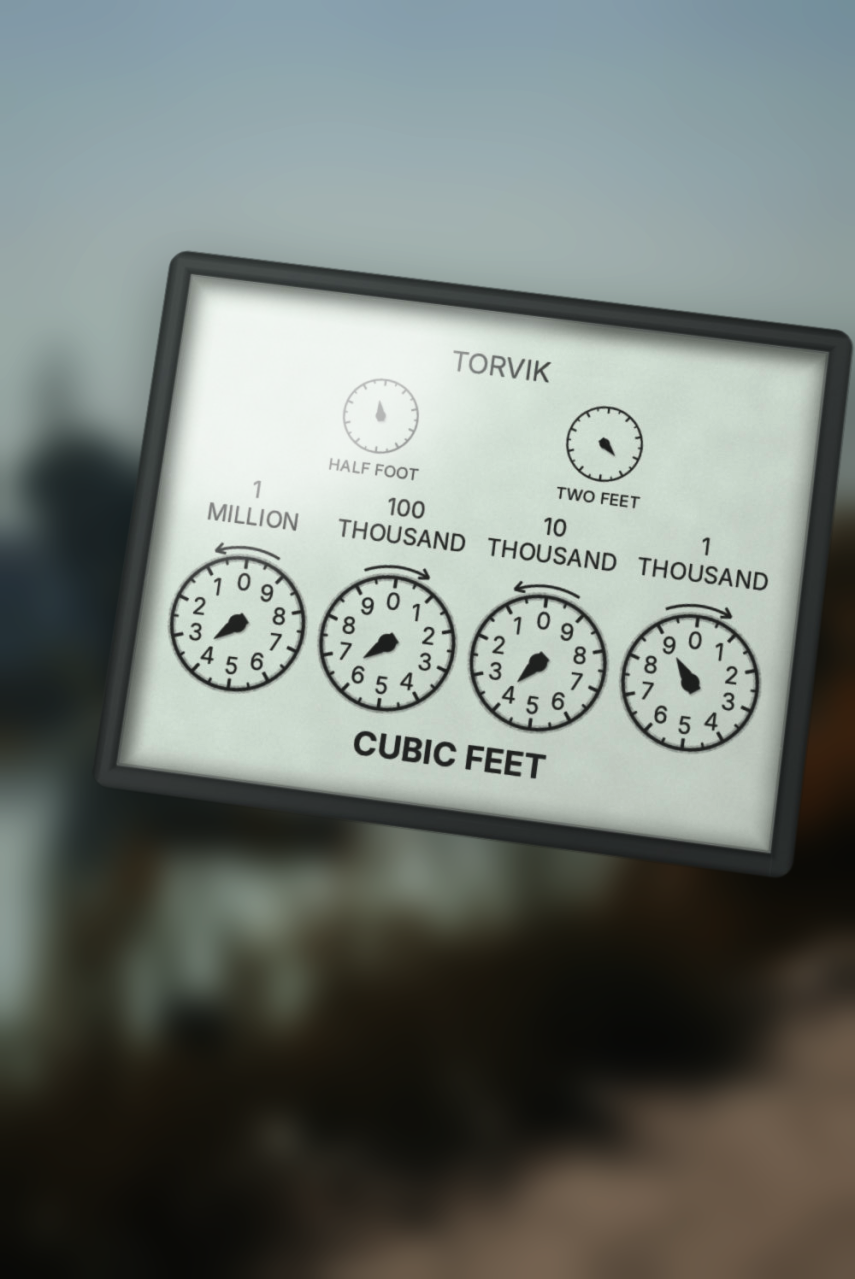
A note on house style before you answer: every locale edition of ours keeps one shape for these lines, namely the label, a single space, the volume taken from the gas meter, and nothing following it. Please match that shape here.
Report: 363900 ft³
